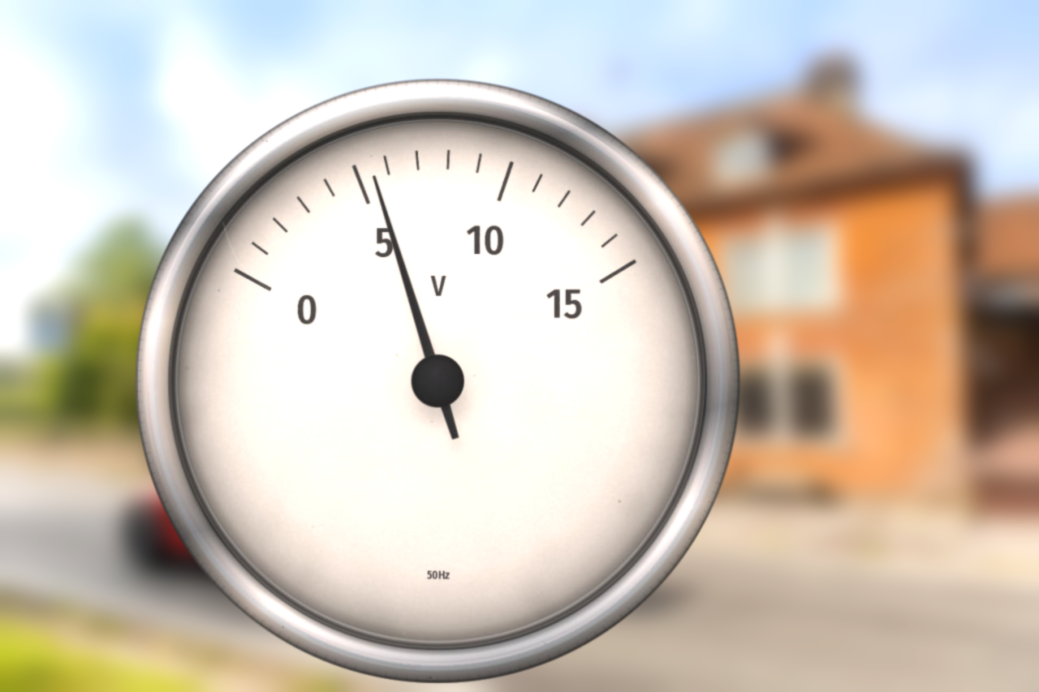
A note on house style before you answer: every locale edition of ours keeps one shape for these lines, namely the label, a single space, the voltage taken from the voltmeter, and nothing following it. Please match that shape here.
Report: 5.5 V
